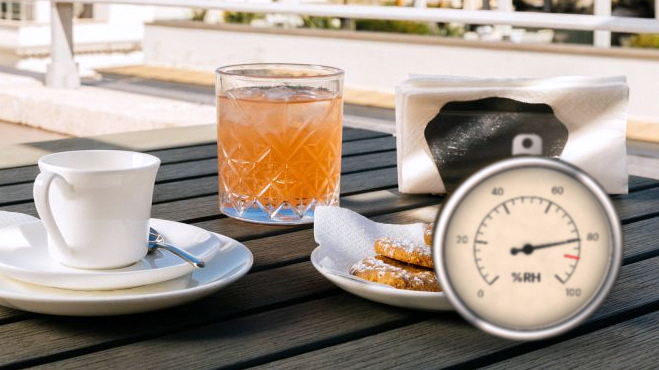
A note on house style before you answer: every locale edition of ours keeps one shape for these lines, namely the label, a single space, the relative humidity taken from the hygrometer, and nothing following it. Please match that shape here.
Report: 80 %
